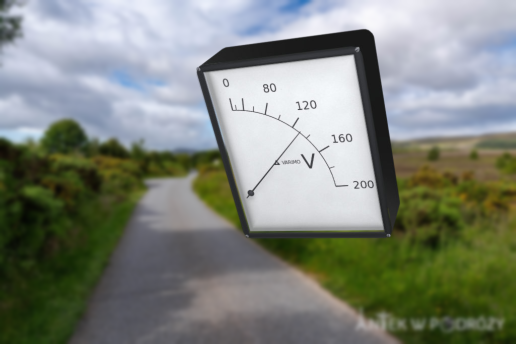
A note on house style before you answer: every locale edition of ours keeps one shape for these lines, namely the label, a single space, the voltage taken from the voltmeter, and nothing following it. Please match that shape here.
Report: 130 V
